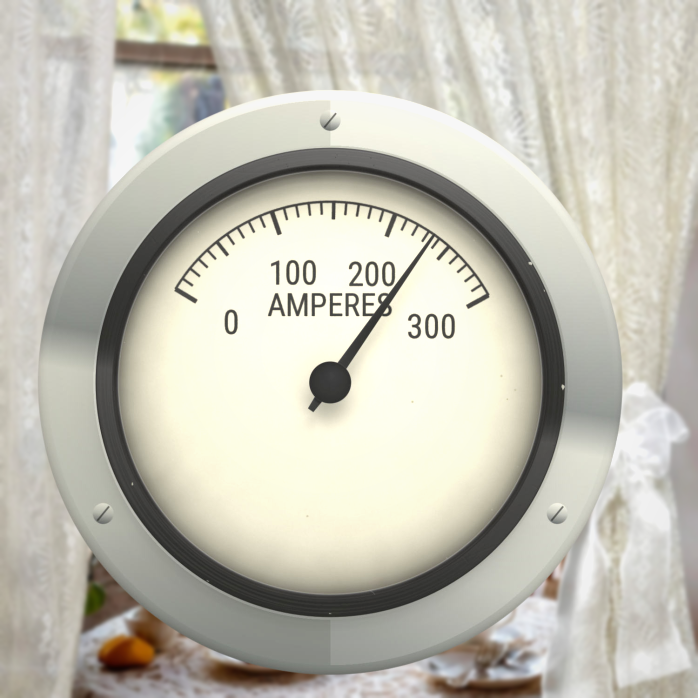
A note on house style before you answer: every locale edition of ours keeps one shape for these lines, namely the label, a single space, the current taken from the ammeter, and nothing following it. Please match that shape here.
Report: 235 A
